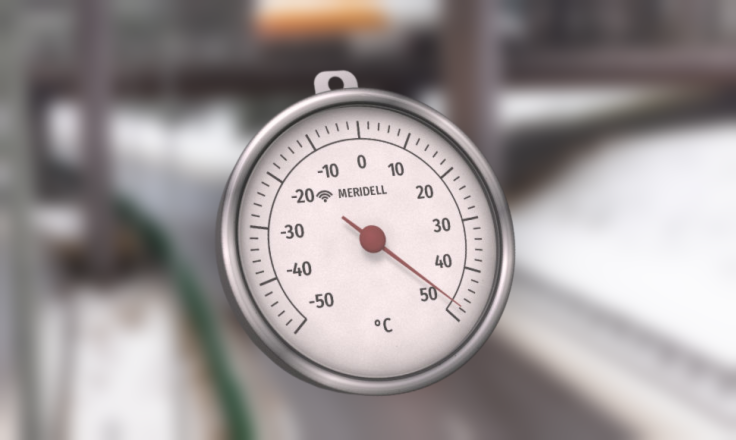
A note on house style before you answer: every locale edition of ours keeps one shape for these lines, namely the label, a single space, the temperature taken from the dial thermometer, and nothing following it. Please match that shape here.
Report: 48 °C
